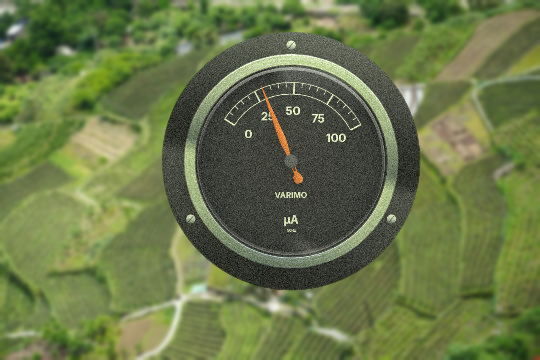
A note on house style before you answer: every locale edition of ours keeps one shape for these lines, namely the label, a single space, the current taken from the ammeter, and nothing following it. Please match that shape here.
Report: 30 µA
